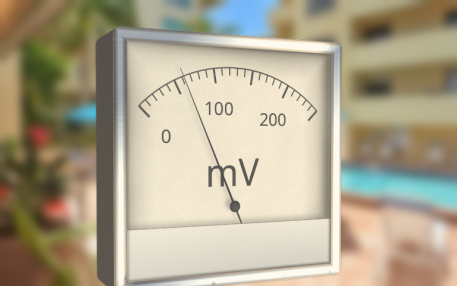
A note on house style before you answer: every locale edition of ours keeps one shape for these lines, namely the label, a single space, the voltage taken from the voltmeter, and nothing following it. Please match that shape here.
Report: 60 mV
